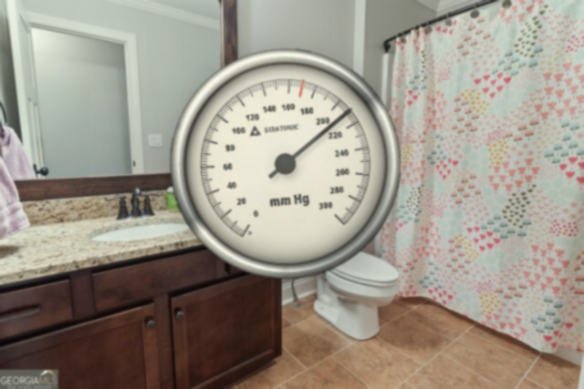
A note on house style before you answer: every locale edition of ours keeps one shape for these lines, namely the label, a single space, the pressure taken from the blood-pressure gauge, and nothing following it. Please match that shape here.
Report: 210 mmHg
